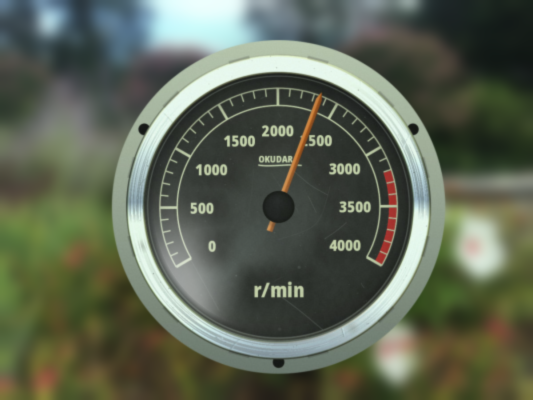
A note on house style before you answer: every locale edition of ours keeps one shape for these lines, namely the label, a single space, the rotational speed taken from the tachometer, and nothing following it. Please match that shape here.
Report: 2350 rpm
